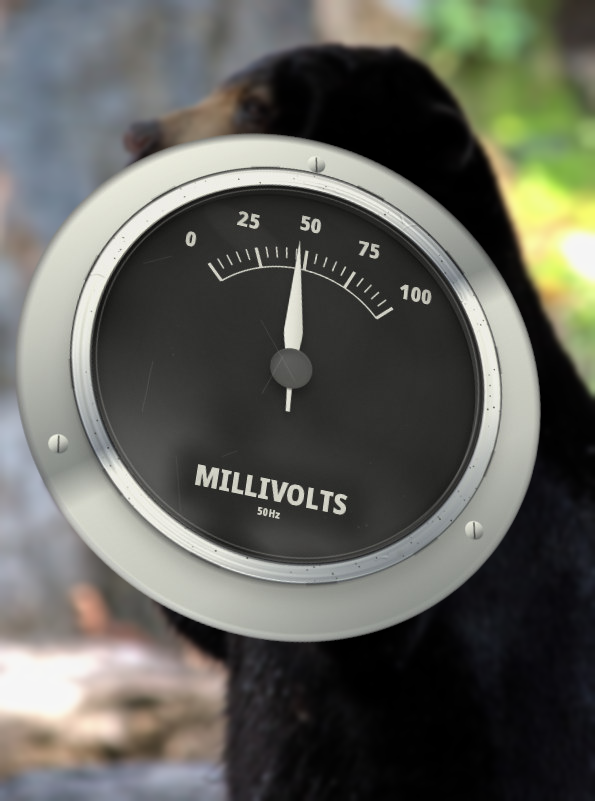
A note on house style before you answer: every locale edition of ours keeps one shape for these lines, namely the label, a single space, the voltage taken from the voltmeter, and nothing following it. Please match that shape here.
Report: 45 mV
